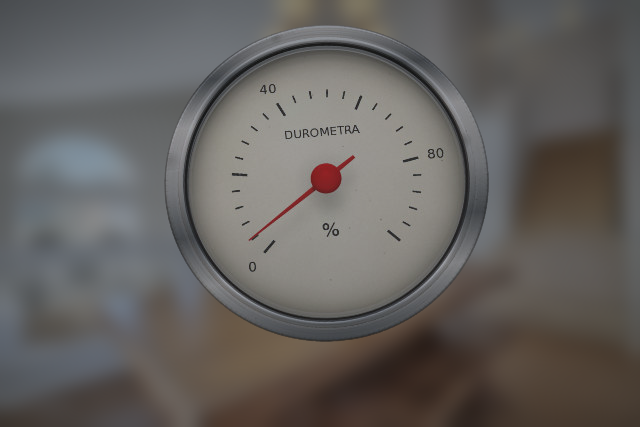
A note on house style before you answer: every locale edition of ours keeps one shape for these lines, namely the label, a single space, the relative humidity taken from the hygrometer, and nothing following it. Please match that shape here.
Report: 4 %
